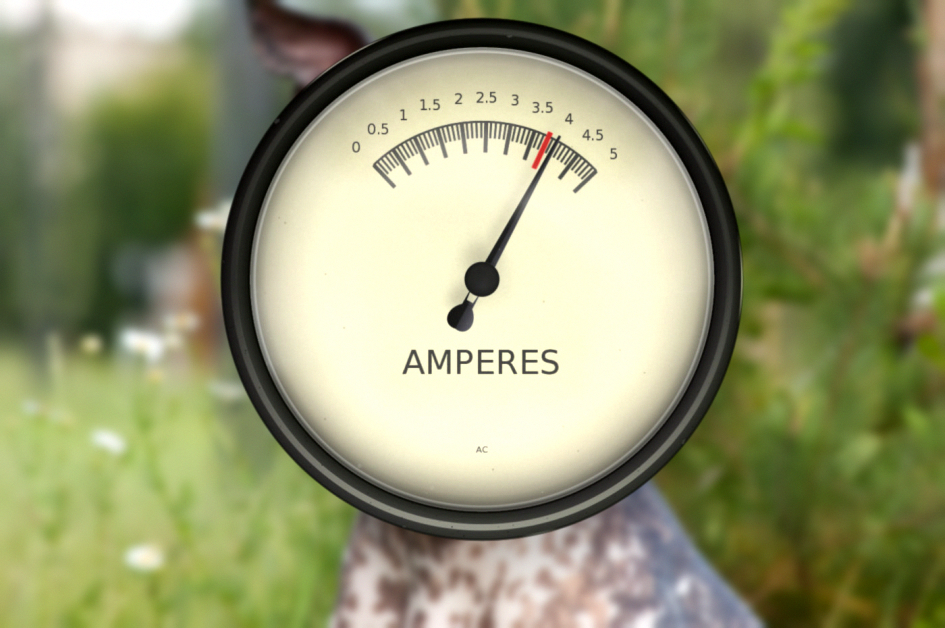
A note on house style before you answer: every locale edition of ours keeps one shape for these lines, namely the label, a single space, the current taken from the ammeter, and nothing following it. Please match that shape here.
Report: 4 A
